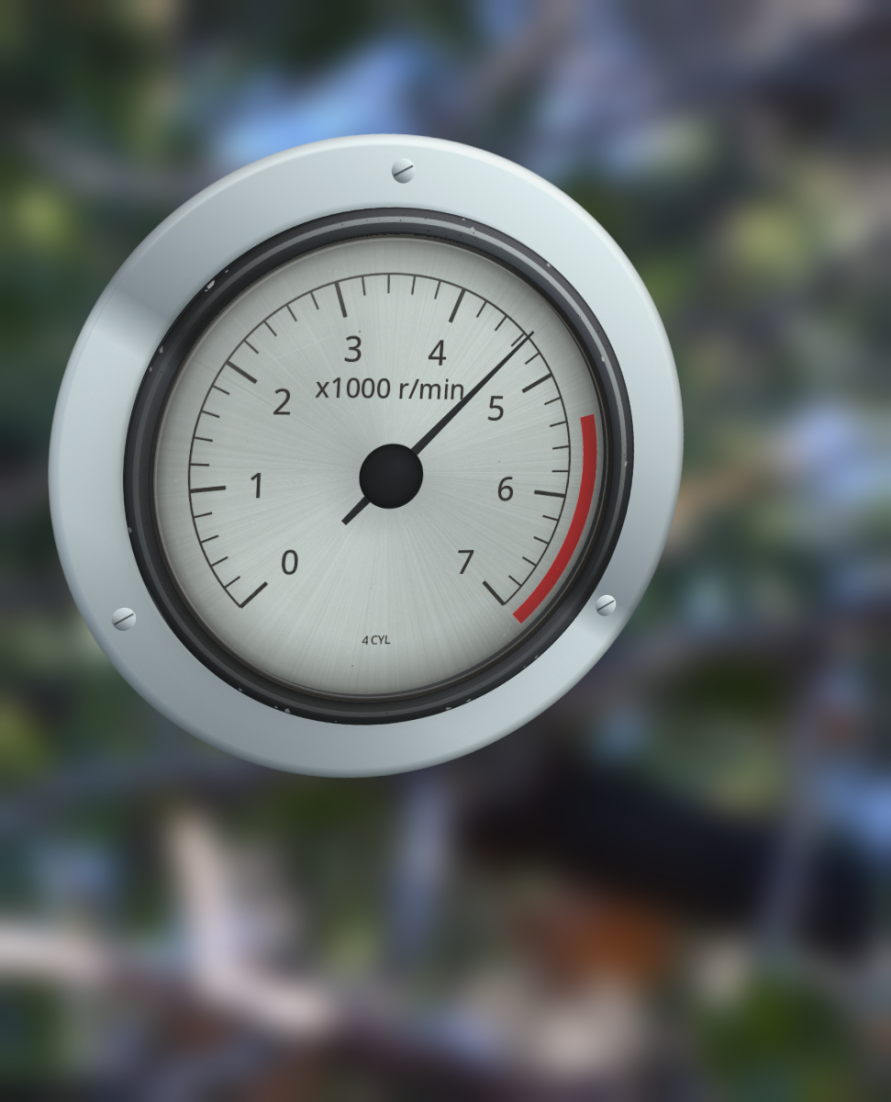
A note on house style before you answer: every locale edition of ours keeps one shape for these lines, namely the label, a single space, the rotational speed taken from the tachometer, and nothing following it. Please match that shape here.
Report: 4600 rpm
